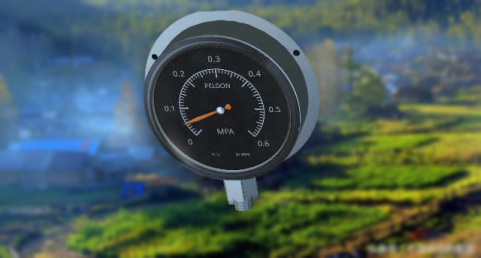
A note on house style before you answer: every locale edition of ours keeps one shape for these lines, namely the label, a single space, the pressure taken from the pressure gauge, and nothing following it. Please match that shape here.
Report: 0.05 MPa
